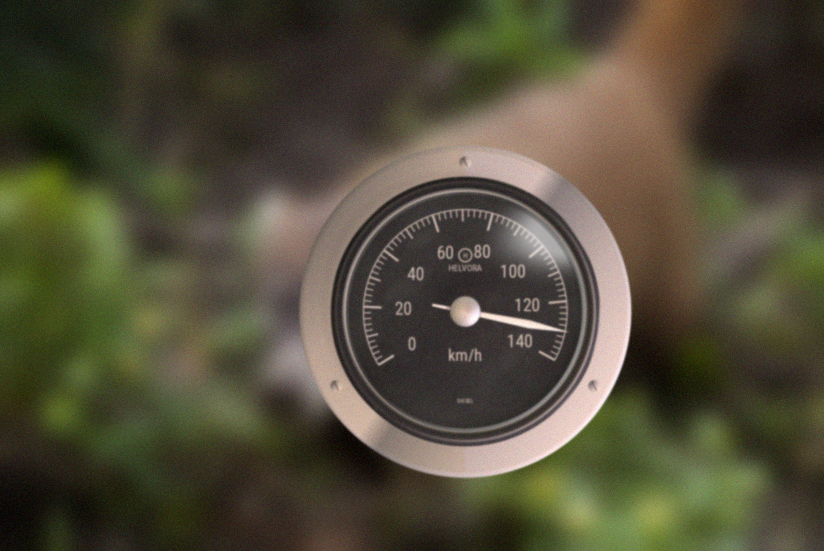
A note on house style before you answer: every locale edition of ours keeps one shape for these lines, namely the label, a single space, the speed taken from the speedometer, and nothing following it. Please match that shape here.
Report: 130 km/h
